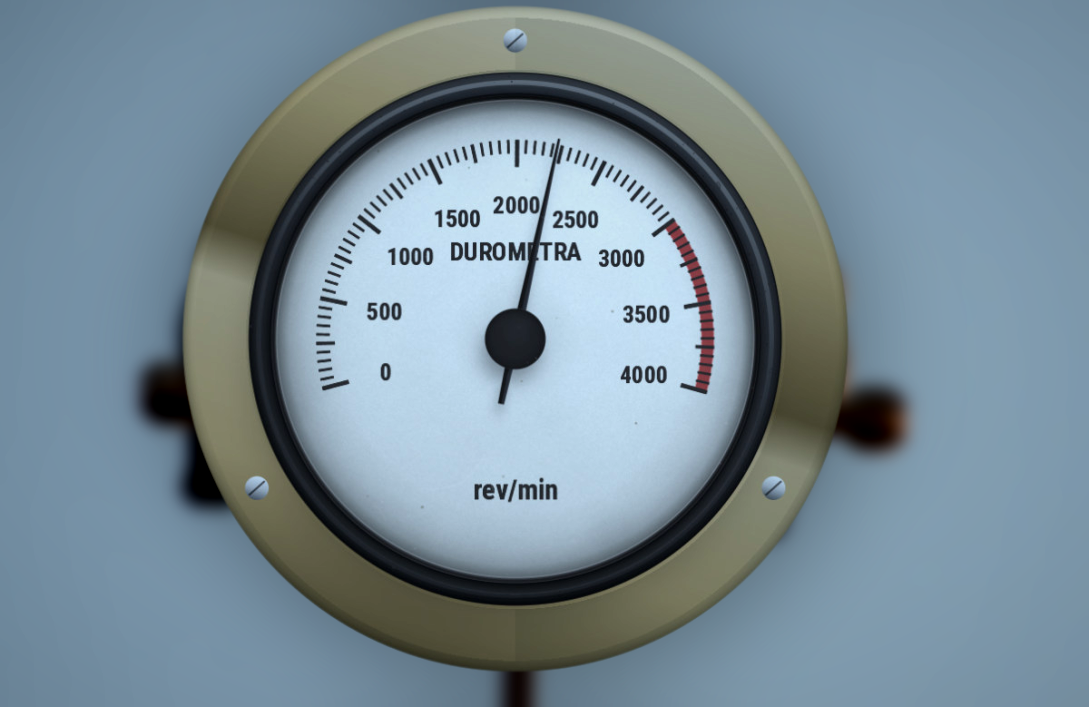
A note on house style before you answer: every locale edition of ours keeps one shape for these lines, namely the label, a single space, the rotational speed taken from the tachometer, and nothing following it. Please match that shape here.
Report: 2225 rpm
